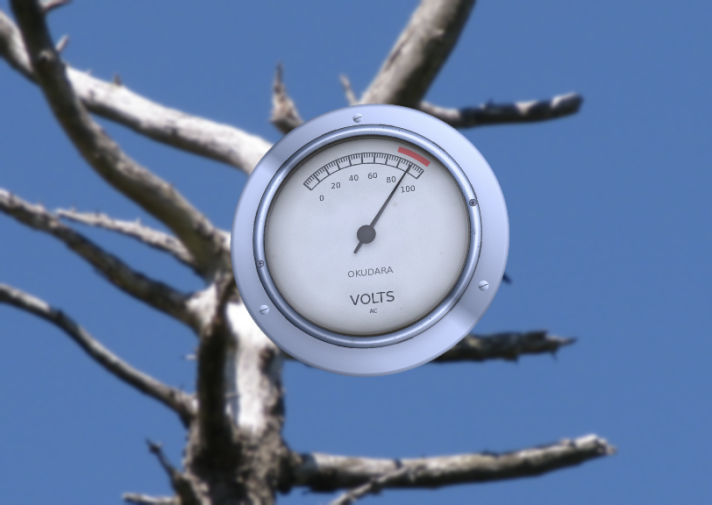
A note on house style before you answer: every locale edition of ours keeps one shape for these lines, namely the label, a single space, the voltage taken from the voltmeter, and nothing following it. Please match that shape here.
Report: 90 V
